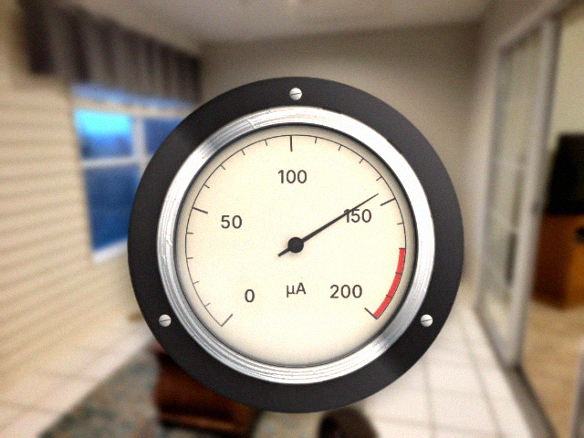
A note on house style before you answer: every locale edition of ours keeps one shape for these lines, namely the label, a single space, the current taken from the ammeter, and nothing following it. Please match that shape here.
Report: 145 µA
